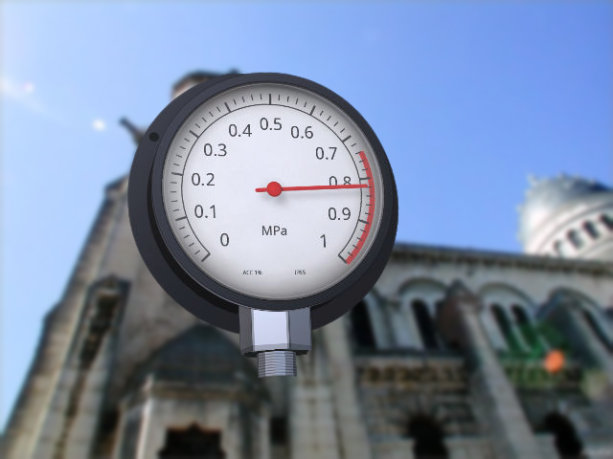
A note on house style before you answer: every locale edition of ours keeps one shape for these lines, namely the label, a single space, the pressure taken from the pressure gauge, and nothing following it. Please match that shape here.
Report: 0.82 MPa
